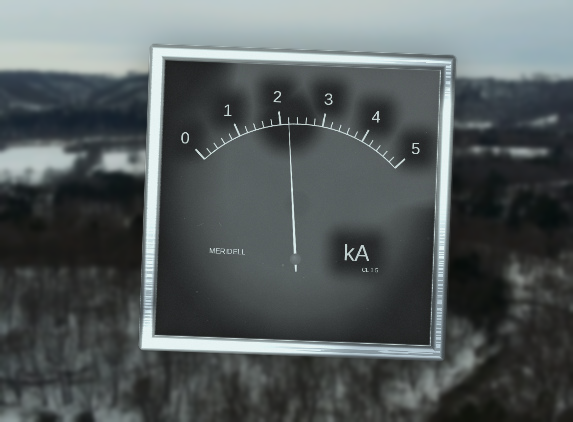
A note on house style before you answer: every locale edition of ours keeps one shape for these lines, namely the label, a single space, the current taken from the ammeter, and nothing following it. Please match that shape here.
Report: 2.2 kA
